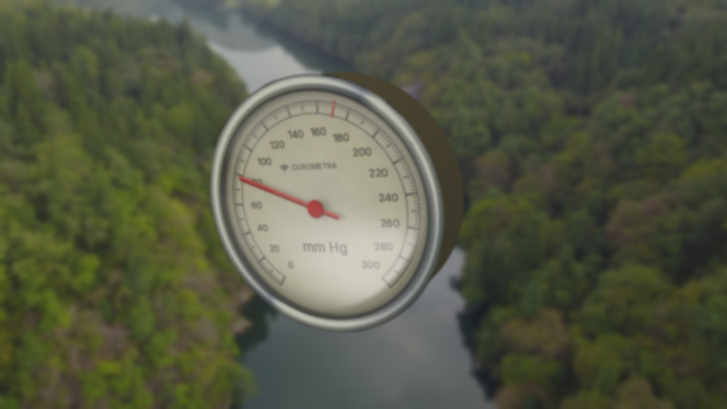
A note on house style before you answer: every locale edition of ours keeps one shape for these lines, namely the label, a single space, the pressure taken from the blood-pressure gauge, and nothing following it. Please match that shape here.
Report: 80 mmHg
